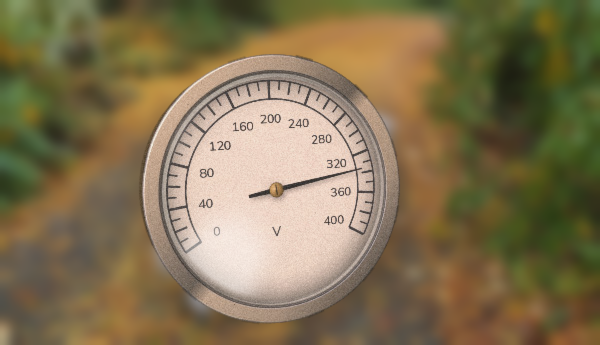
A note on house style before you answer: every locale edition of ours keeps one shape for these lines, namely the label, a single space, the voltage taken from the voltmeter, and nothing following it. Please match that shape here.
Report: 335 V
